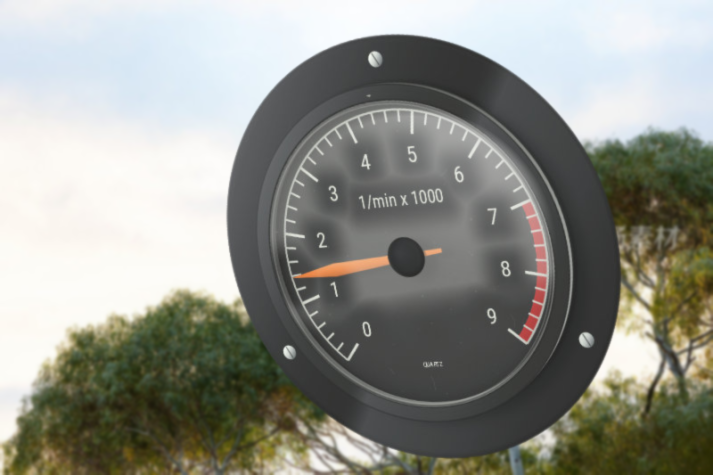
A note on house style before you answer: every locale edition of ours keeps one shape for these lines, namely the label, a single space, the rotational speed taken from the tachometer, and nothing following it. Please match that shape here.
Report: 1400 rpm
